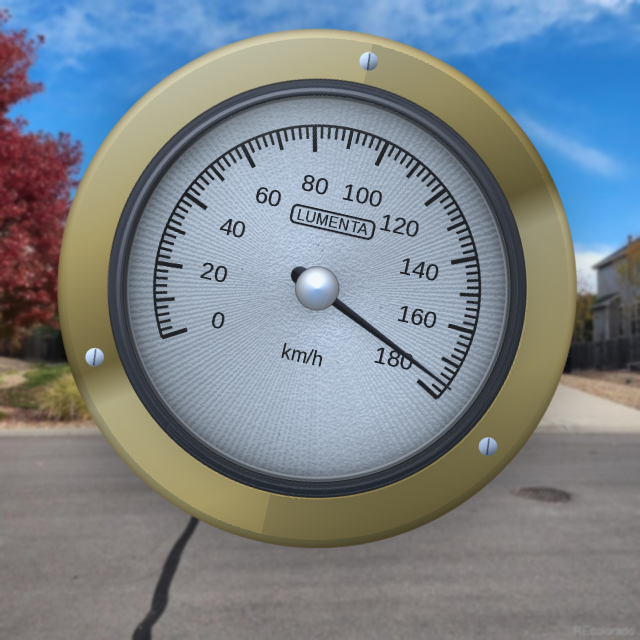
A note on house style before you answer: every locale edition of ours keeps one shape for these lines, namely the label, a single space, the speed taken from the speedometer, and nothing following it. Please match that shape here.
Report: 176 km/h
